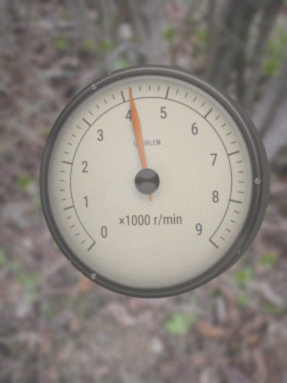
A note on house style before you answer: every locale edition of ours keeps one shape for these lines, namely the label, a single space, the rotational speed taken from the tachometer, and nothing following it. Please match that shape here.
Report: 4200 rpm
